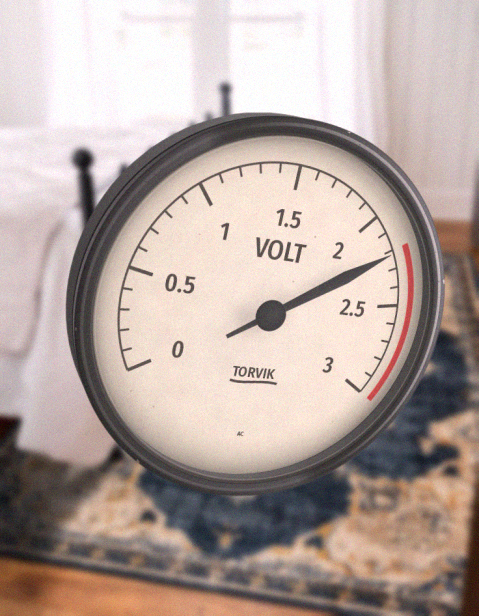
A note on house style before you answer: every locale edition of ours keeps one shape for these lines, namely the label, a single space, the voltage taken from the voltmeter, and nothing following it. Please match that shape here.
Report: 2.2 V
